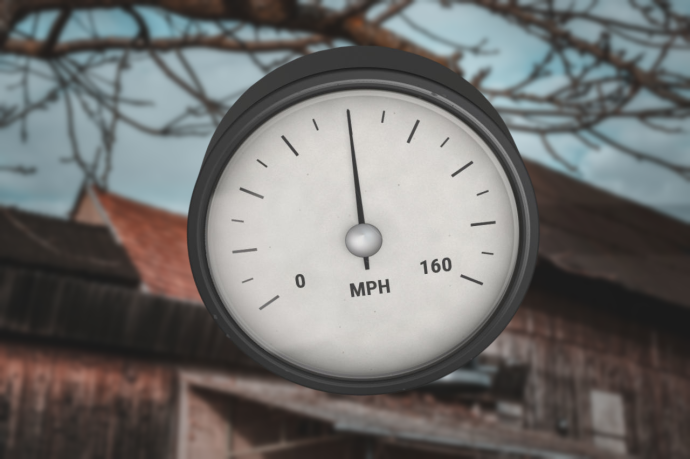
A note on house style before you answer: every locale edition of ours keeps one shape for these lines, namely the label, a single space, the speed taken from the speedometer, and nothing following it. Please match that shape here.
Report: 80 mph
